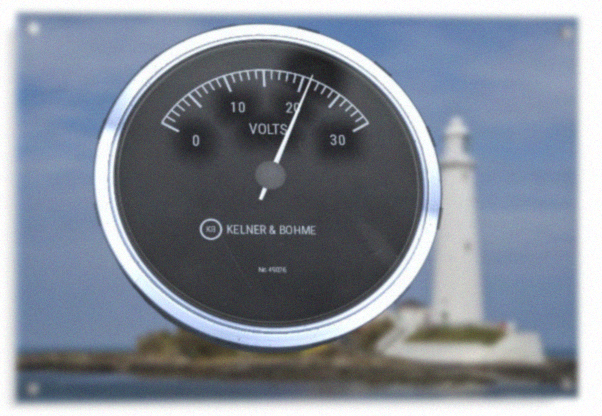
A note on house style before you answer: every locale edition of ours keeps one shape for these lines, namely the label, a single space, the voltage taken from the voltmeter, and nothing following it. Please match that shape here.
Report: 21 V
